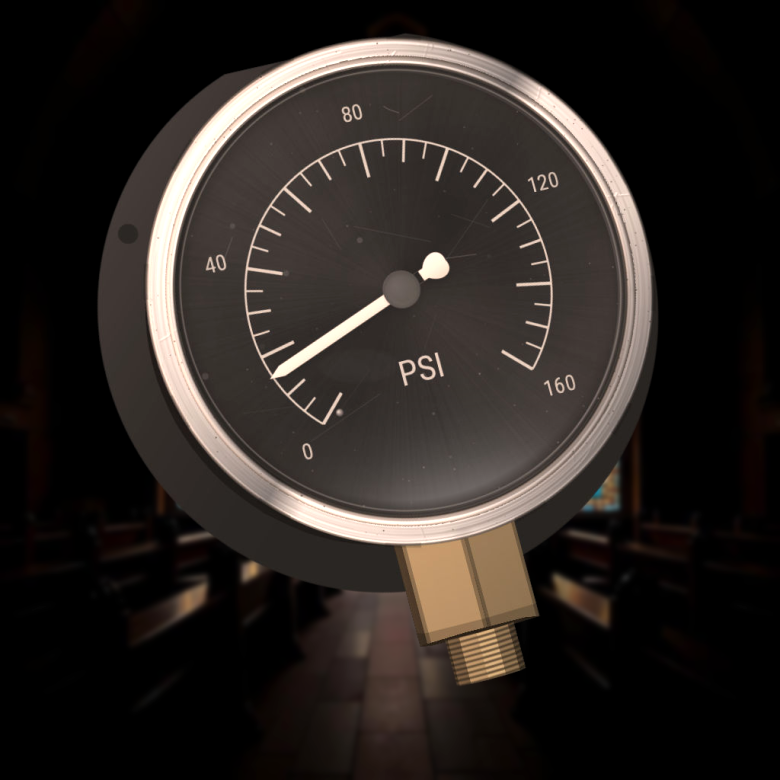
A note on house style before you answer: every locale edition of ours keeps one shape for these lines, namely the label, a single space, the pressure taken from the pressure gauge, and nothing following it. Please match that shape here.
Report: 15 psi
